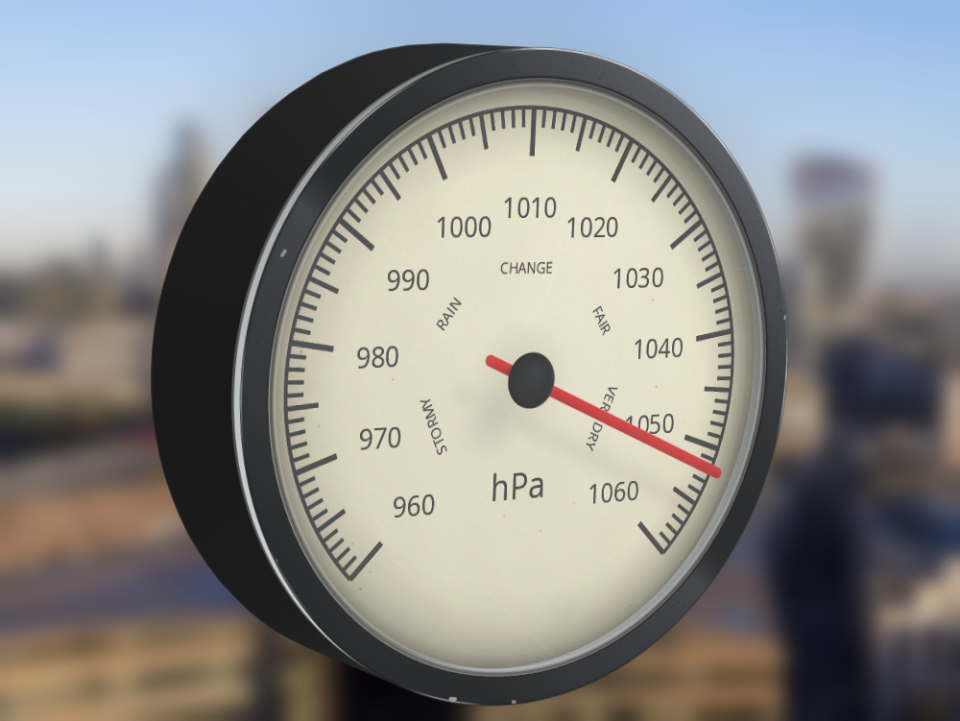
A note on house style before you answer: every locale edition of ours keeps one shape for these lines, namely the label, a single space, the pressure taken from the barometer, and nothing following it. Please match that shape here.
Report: 1052 hPa
